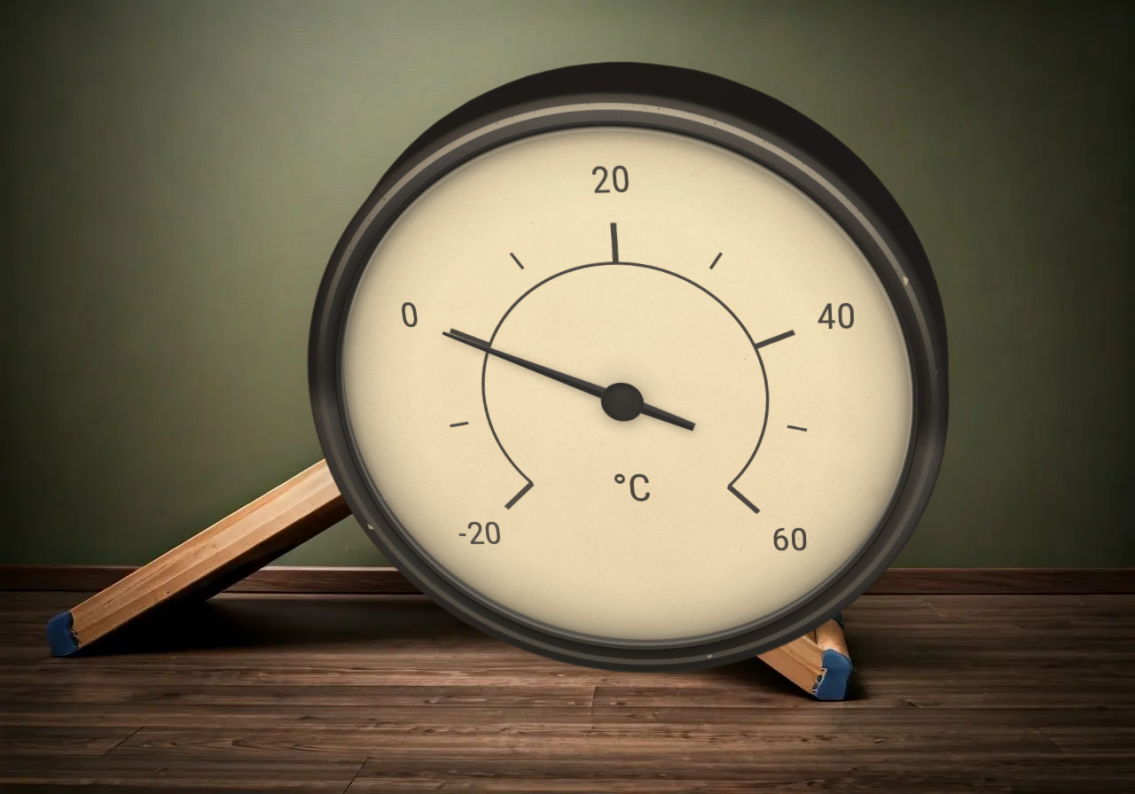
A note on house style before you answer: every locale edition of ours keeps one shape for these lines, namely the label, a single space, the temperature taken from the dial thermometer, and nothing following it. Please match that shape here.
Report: 0 °C
